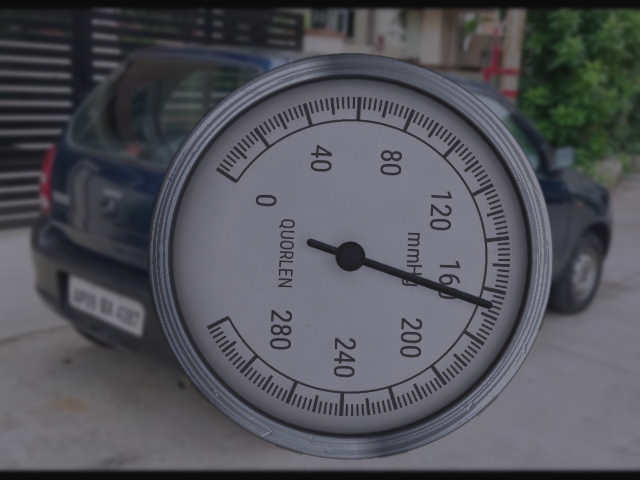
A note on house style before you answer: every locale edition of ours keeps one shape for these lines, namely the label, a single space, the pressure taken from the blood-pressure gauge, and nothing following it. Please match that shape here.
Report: 166 mmHg
